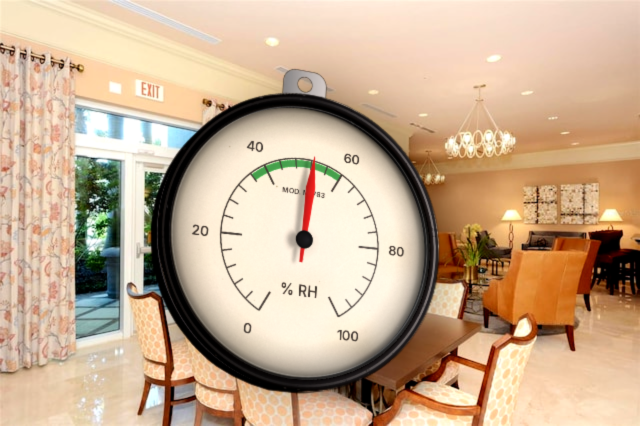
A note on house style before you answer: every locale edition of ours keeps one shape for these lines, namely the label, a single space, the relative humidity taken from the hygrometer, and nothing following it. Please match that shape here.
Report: 52 %
